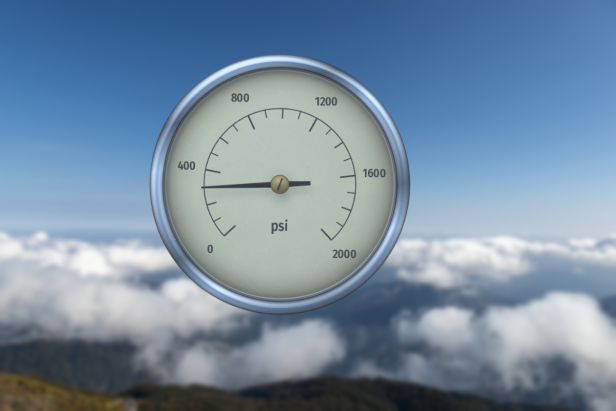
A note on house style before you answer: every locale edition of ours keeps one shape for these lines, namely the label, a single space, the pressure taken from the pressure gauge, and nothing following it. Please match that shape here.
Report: 300 psi
